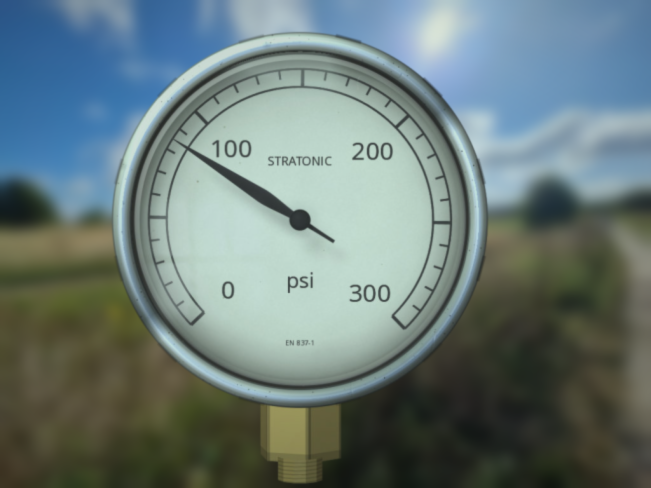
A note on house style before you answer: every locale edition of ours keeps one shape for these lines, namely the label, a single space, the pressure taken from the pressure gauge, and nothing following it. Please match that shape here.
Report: 85 psi
